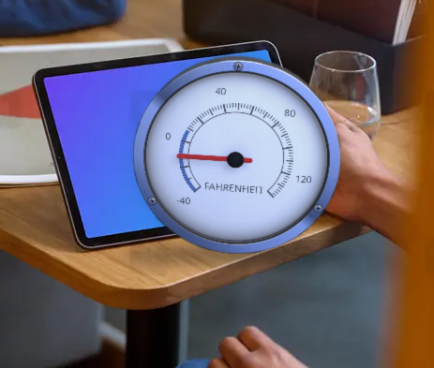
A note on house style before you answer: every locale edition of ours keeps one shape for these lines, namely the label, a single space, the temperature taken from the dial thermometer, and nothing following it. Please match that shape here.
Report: -10 °F
